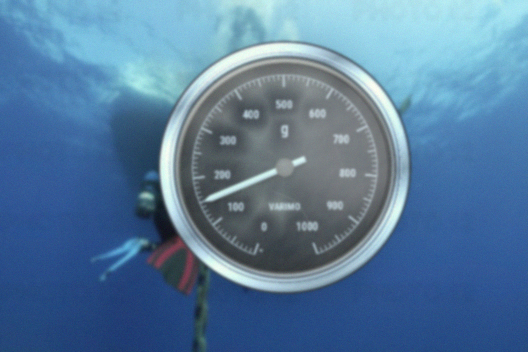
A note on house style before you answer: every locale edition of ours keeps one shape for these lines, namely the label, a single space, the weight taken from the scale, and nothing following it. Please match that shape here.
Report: 150 g
